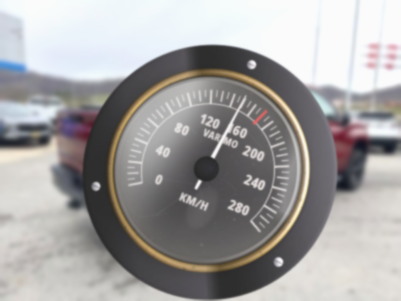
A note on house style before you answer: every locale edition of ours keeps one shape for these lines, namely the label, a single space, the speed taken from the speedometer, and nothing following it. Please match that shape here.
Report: 150 km/h
